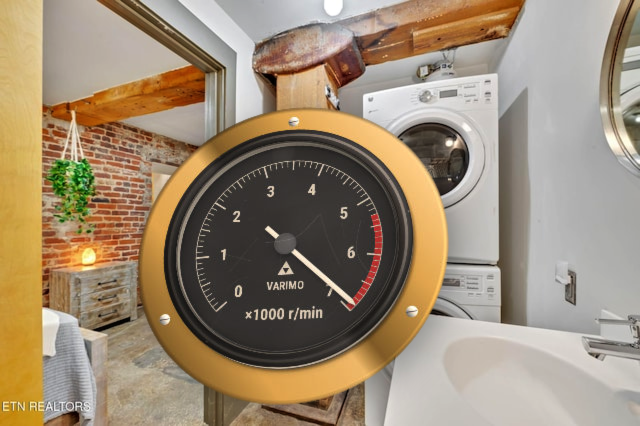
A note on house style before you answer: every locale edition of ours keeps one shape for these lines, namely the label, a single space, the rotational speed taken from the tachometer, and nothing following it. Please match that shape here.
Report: 6900 rpm
